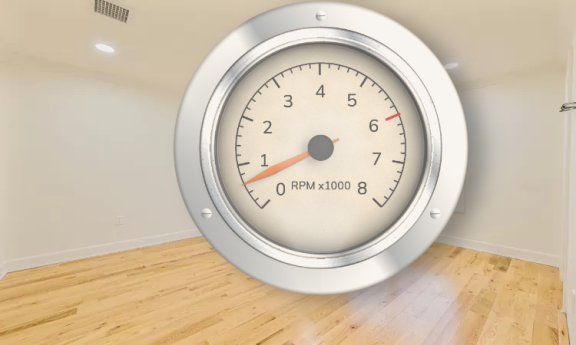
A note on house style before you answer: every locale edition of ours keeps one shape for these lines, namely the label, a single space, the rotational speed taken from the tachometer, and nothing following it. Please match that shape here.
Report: 600 rpm
